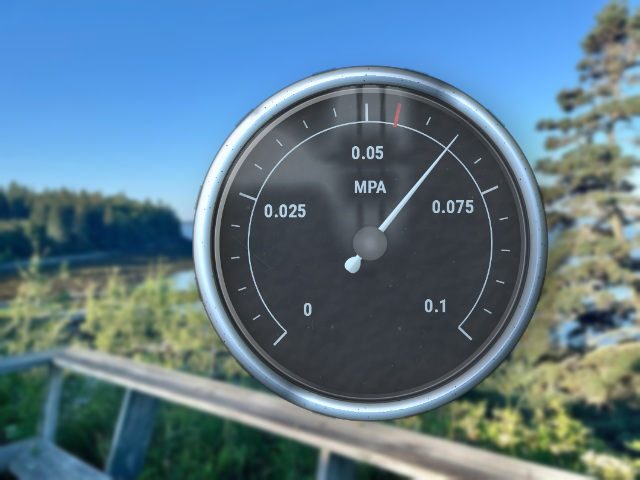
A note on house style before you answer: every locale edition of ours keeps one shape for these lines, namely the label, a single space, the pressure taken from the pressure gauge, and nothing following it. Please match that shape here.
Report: 0.065 MPa
